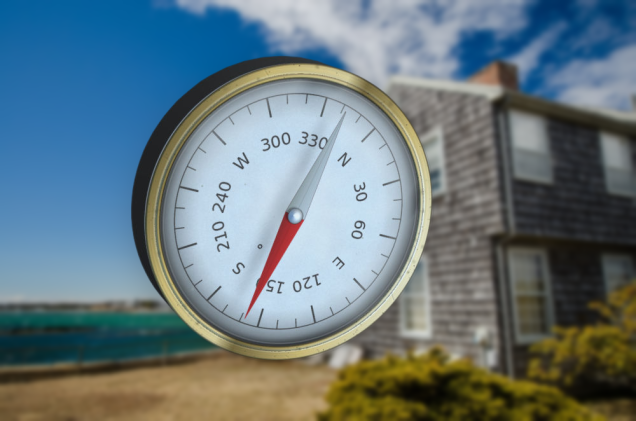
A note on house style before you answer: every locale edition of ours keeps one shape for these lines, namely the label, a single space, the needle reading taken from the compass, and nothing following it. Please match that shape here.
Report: 160 °
